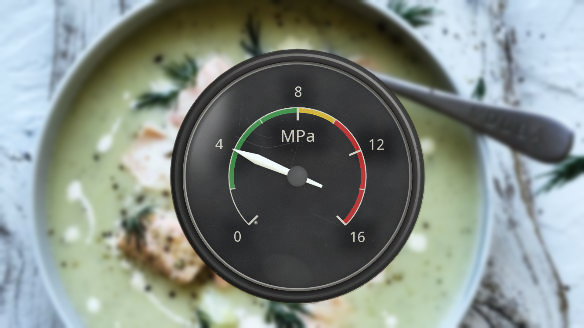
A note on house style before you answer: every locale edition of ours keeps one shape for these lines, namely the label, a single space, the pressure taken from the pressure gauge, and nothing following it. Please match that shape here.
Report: 4 MPa
